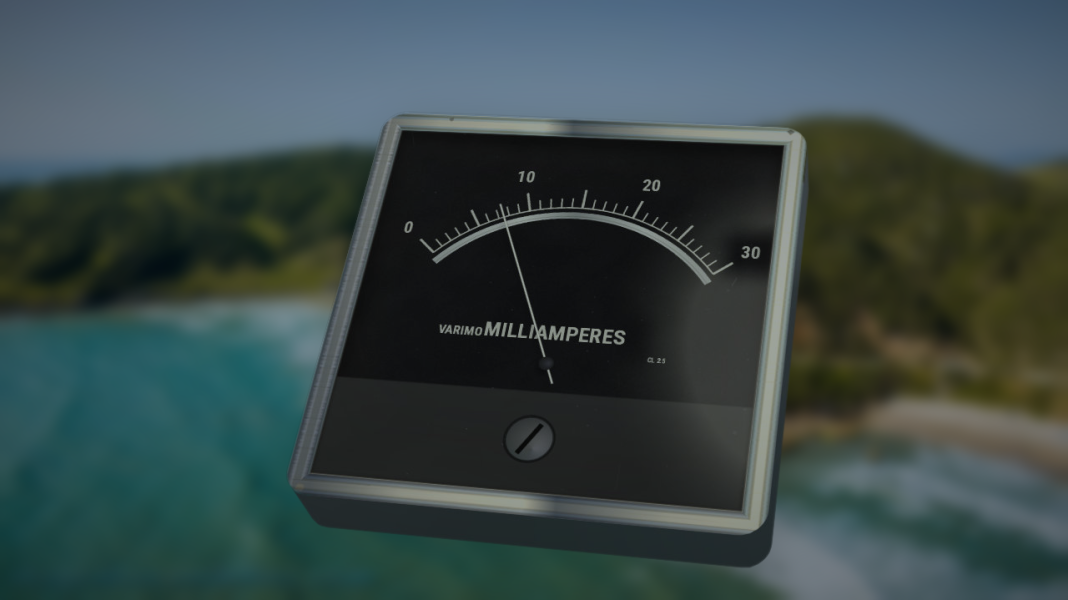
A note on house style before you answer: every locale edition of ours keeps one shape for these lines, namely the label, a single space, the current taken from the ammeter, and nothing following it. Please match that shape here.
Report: 7.5 mA
